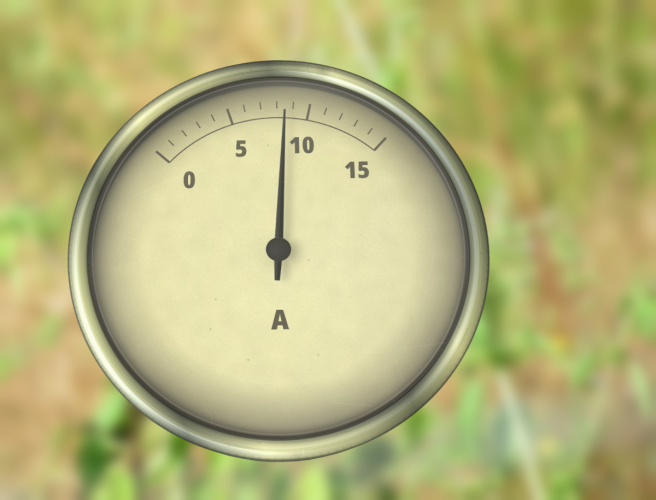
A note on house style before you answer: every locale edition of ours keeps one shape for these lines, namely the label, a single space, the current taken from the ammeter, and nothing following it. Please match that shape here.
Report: 8.5 A
